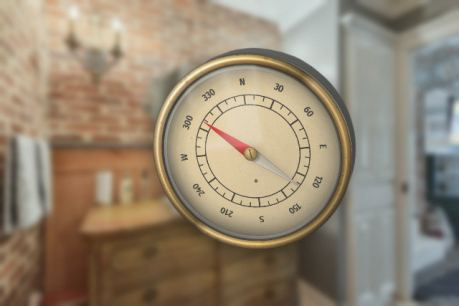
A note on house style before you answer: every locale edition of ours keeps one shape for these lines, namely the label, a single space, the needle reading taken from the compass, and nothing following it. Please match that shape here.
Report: 310 °
